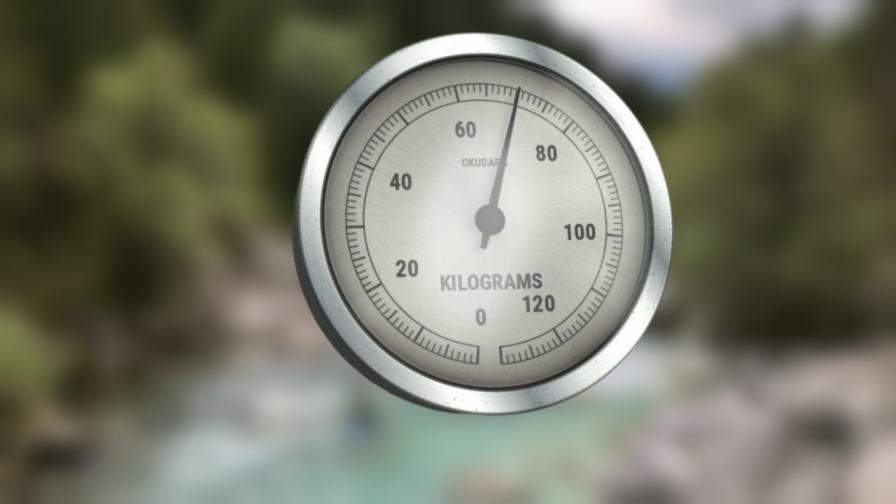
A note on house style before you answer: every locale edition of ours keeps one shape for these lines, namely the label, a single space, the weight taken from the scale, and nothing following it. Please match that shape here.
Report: 70 kg
